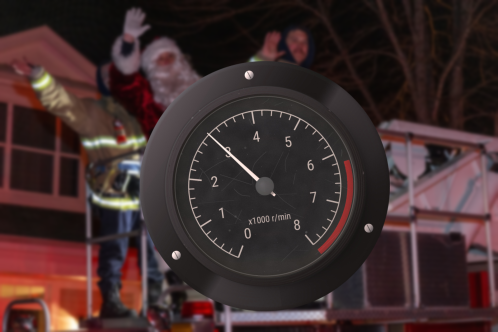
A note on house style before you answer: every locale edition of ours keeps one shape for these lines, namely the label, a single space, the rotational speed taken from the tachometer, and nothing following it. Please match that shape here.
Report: 3000 rpm
